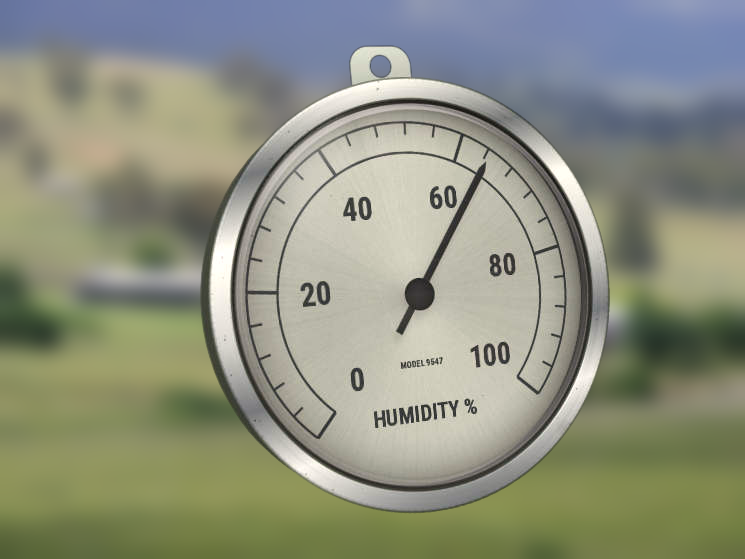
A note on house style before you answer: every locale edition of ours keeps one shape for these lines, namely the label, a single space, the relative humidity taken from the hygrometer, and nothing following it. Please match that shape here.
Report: 64 %
